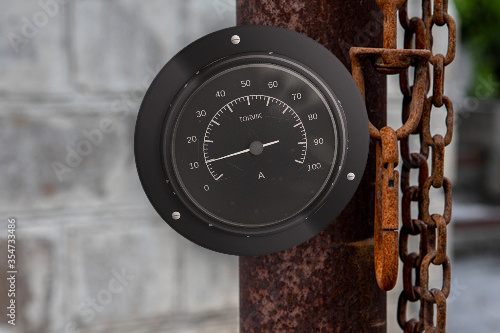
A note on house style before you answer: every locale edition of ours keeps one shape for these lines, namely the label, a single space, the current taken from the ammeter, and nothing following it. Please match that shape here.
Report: 10 A
